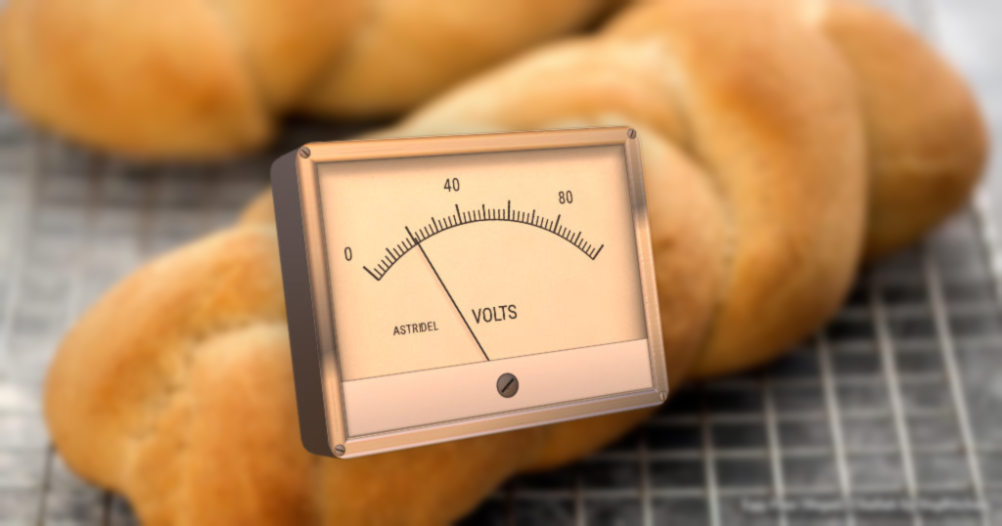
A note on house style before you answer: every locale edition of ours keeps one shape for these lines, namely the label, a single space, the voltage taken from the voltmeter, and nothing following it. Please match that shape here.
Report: 20 V
